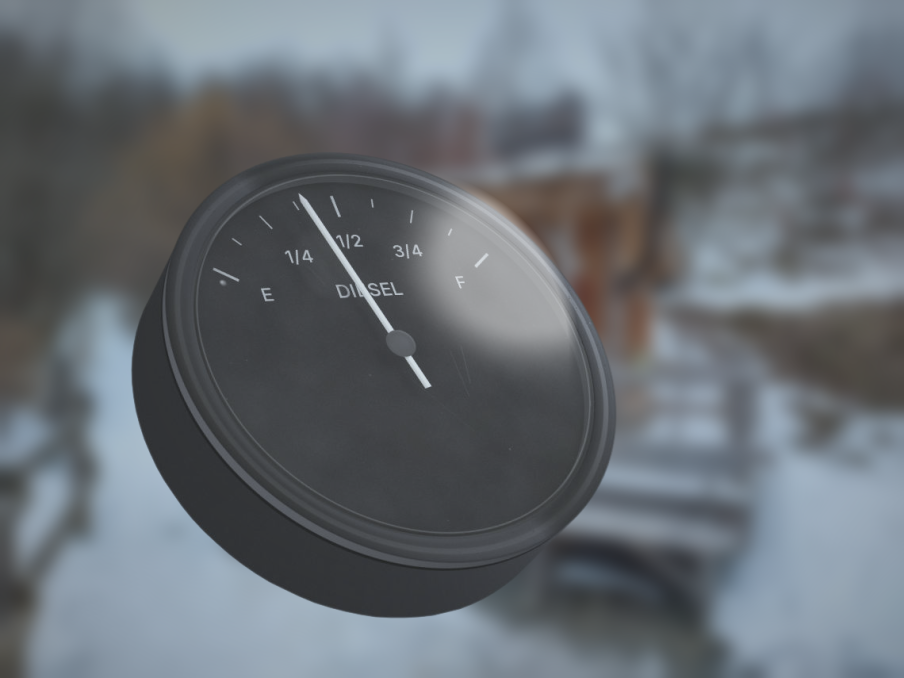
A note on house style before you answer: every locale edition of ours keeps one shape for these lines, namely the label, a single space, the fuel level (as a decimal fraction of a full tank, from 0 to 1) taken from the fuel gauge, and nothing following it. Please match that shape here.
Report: 0.375
